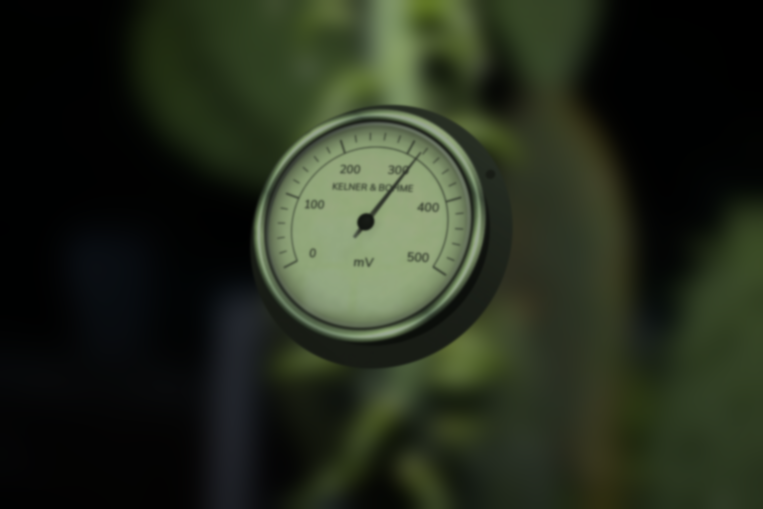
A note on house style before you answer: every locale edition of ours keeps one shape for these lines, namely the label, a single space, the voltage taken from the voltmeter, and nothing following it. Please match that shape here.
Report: 320 mV
